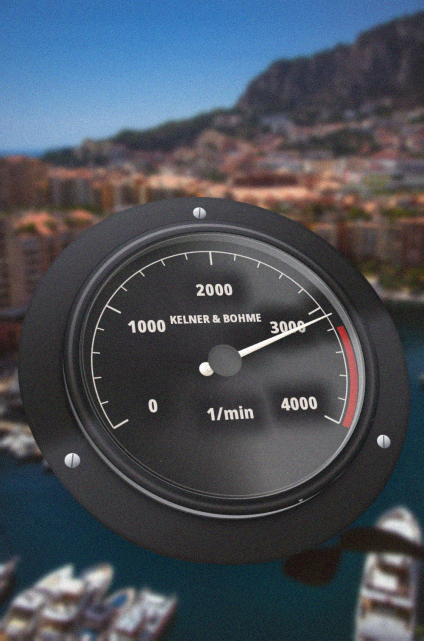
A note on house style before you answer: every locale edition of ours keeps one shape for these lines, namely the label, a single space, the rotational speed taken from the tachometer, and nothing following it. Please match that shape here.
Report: 3100 rpm
